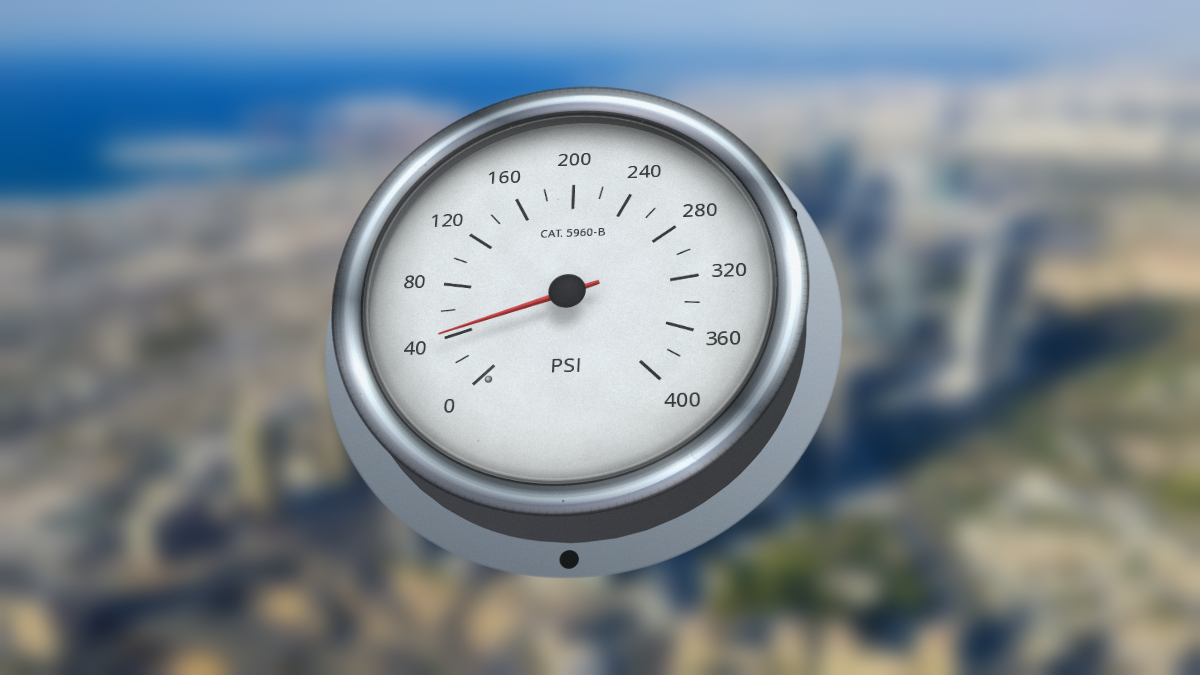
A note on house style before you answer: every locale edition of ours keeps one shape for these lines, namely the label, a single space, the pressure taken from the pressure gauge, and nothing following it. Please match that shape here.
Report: 40 psi
